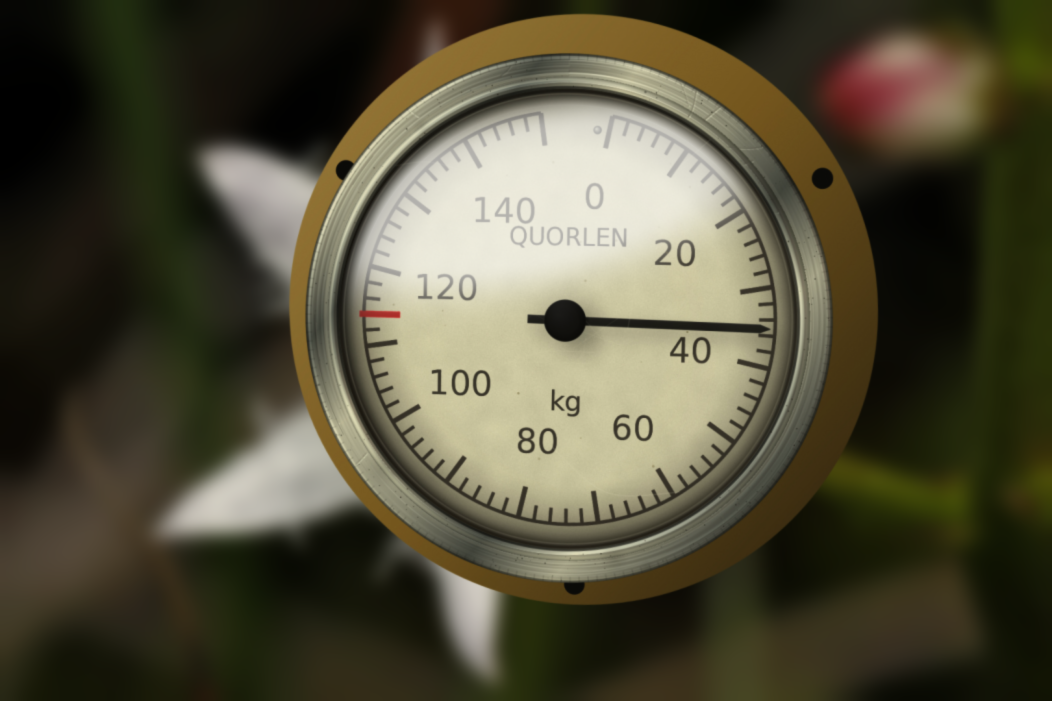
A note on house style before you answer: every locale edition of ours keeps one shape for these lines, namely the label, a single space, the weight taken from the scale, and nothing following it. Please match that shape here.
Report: 35 kg
